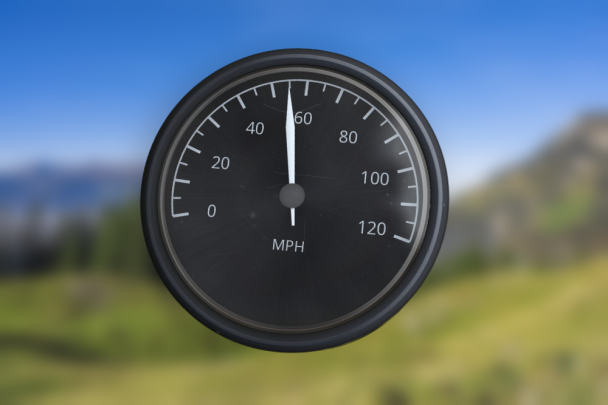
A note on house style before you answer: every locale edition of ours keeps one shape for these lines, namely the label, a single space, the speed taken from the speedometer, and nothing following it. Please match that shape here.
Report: 55 mph
